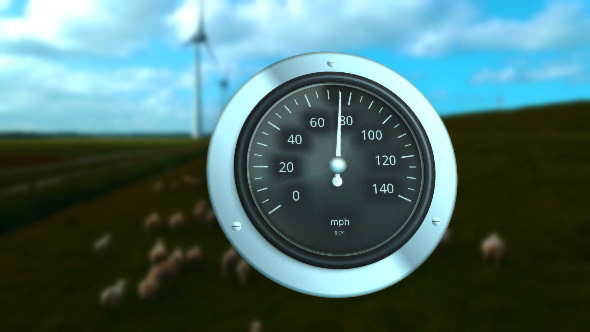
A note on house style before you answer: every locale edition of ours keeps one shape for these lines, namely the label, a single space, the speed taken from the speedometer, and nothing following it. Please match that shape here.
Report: 75 mph
